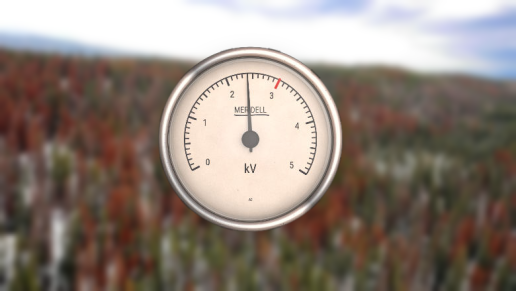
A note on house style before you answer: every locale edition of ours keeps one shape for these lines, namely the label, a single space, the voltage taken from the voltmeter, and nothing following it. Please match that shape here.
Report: 2.4 kV
